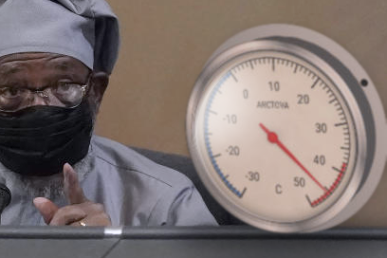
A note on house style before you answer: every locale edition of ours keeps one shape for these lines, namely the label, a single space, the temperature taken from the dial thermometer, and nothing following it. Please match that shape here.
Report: 45 °C
